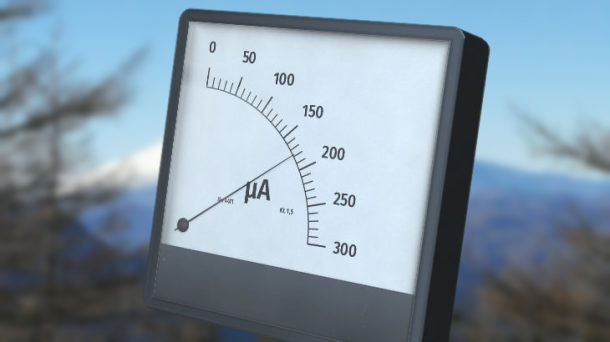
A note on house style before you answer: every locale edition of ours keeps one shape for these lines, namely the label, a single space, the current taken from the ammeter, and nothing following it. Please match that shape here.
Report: 180 µA
